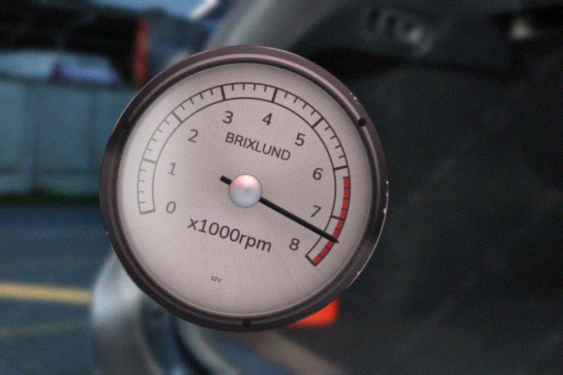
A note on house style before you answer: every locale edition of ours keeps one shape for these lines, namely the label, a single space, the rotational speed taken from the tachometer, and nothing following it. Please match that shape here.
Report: 7400 rpm
